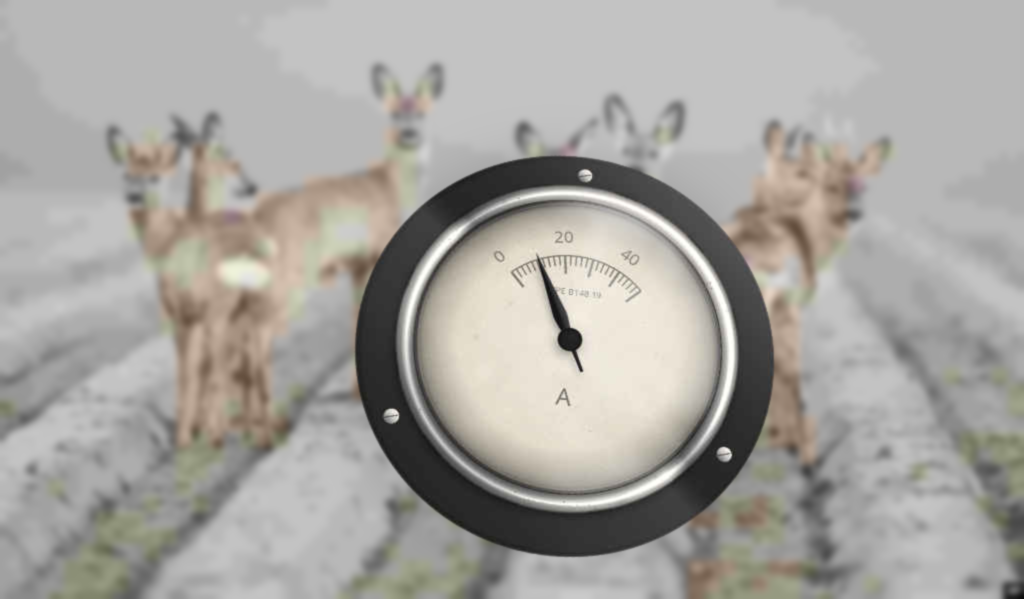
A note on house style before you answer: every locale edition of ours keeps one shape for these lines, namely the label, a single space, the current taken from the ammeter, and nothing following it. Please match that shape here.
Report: 10 A
